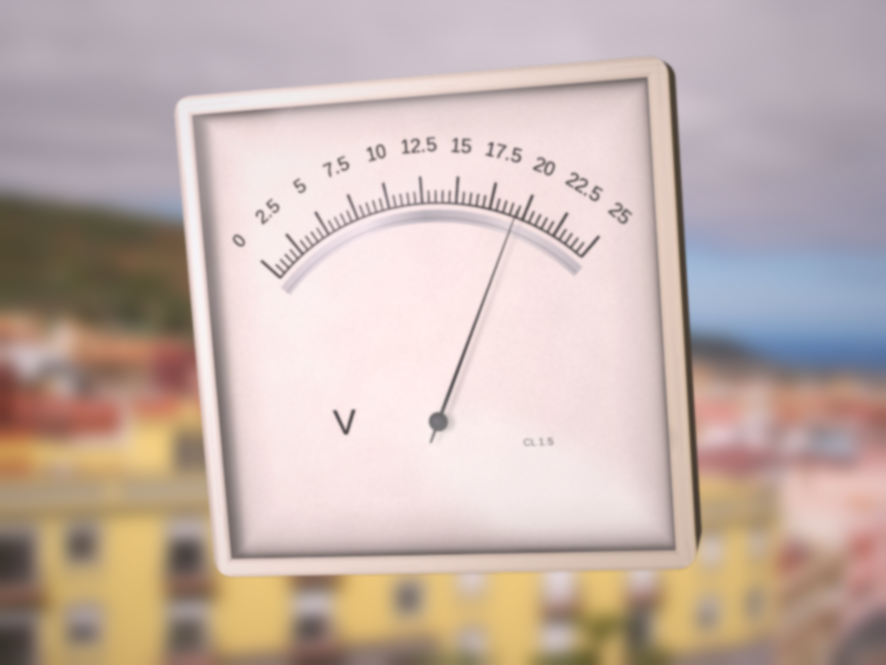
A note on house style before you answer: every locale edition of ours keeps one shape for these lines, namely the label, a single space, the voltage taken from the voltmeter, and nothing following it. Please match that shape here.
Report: 19.5 V
